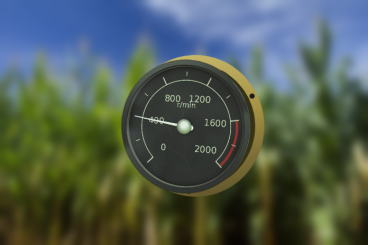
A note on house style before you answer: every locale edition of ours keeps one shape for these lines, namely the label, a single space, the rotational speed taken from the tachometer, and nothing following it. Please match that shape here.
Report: 400 rpm
